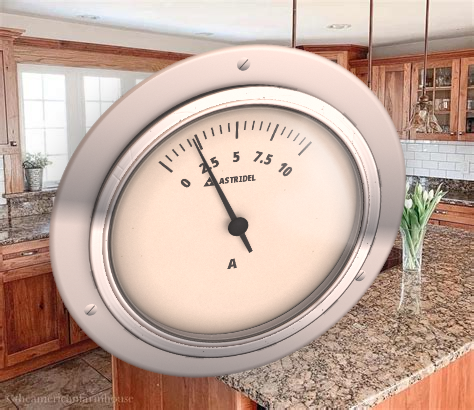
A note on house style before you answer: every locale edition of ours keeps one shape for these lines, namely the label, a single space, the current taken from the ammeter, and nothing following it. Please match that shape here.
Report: 2.25 A
